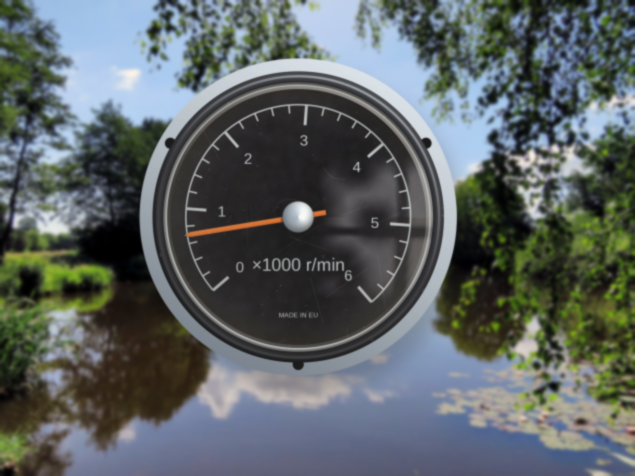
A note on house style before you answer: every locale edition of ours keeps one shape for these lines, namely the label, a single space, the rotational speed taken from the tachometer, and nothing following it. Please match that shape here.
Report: 700 rpm
